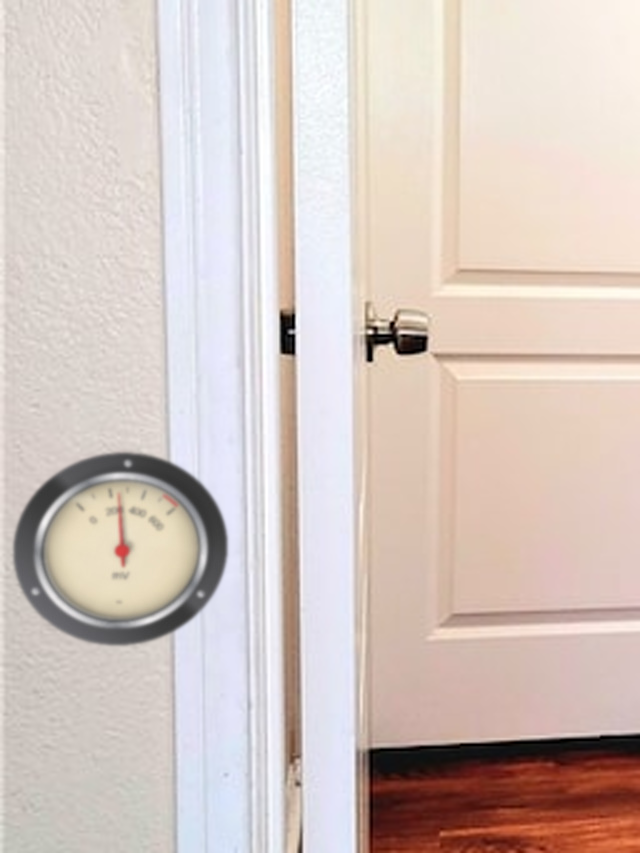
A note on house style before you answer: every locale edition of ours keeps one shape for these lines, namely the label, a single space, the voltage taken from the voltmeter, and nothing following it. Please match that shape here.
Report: 250 mV
